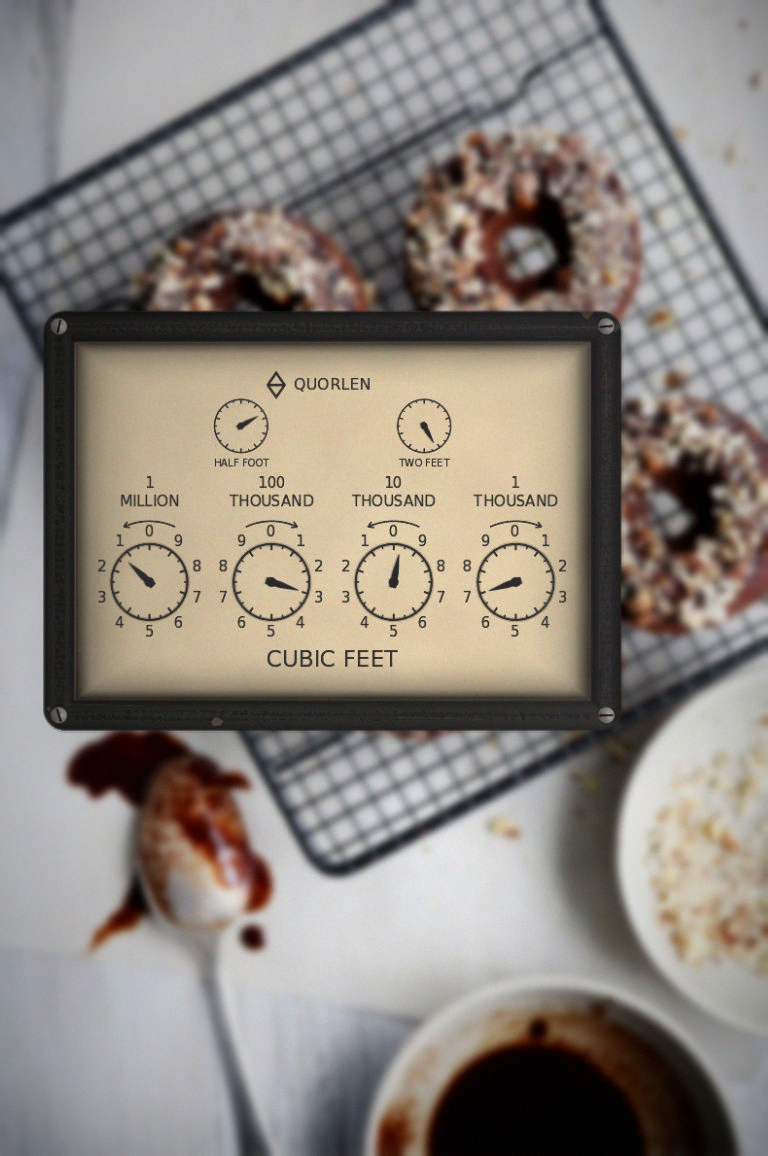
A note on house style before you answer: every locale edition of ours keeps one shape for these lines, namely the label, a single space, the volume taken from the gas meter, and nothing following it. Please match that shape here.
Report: 129700 ft³
